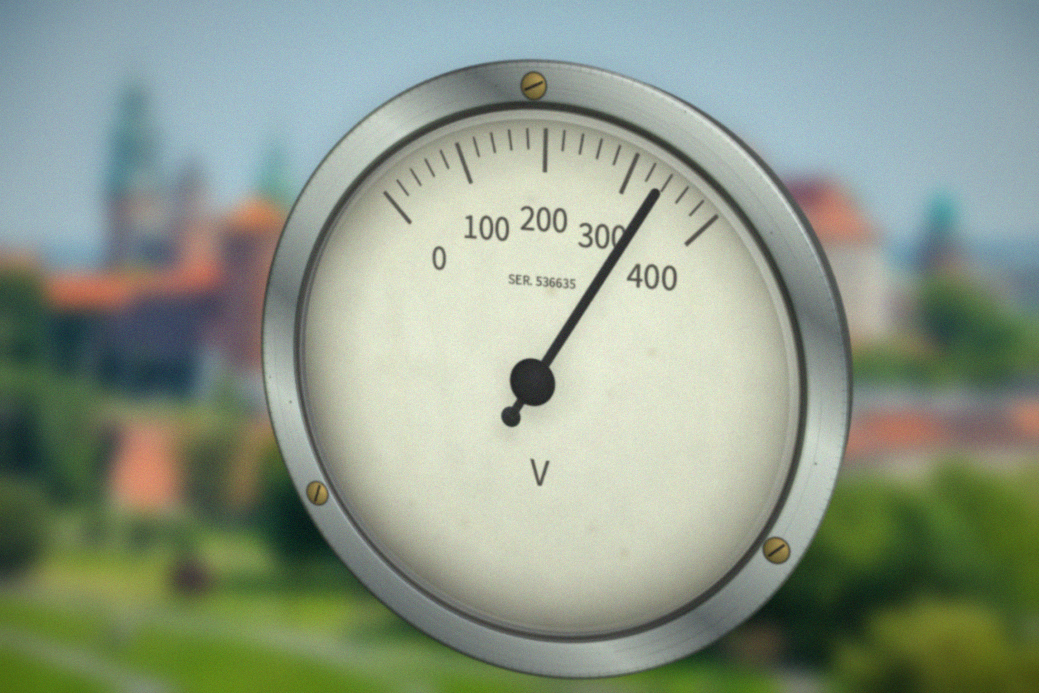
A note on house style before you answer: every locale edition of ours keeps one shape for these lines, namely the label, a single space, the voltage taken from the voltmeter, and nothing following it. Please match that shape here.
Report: 340 V
